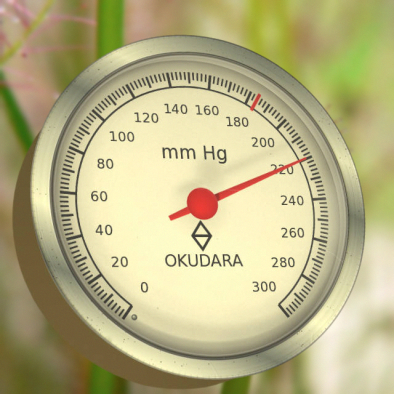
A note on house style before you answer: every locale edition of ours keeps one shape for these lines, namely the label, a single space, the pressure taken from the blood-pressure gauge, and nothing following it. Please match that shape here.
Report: 220 mmHg
